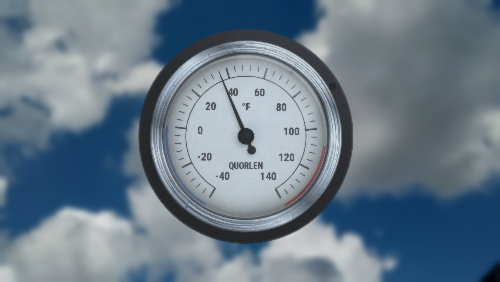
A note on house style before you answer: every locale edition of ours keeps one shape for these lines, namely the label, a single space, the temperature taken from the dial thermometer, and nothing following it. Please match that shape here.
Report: 36 °F
